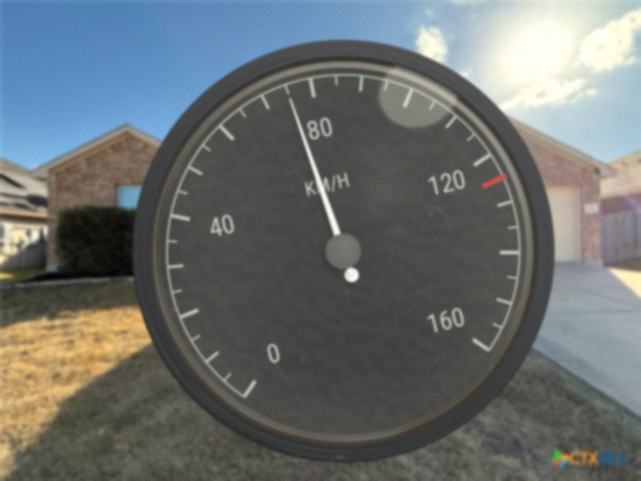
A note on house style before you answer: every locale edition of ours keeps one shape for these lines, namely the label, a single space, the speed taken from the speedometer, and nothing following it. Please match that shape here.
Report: 75 km/h
